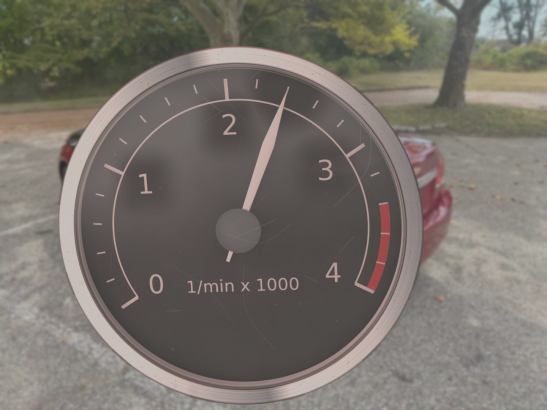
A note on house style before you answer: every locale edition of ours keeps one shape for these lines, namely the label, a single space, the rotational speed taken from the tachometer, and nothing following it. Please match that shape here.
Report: 2400 rpm
